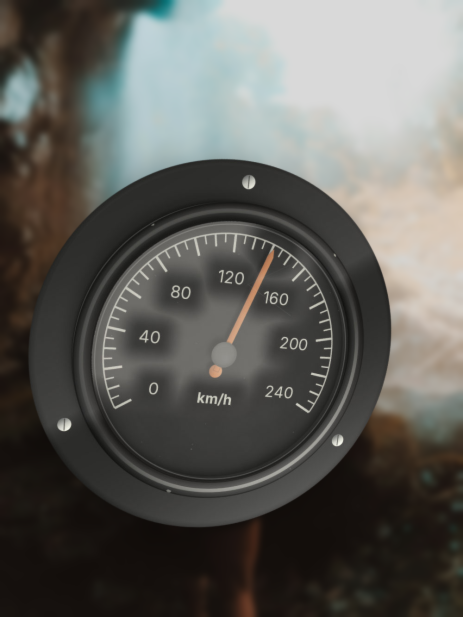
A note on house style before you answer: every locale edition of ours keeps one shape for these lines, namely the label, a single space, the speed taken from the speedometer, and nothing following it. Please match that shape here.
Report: 140 km/h
